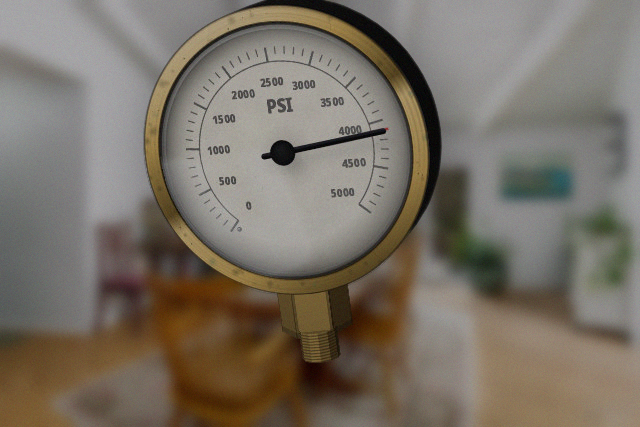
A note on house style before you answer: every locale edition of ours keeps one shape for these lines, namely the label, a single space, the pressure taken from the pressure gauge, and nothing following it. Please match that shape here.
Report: 4100 psi
